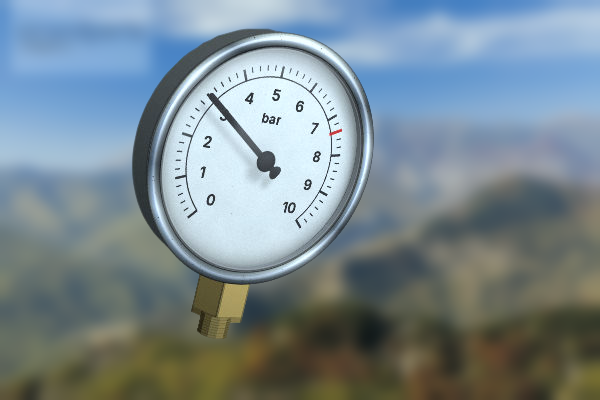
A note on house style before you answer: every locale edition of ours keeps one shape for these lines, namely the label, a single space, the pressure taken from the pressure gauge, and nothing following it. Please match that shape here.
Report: 3 bar
